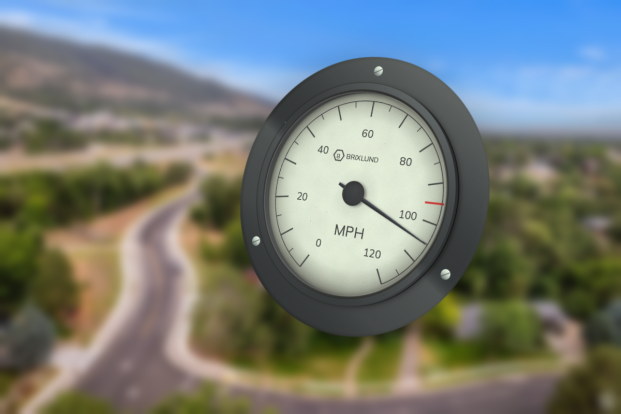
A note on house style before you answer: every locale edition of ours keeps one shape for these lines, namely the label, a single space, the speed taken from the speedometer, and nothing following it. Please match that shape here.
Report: 105 mph
